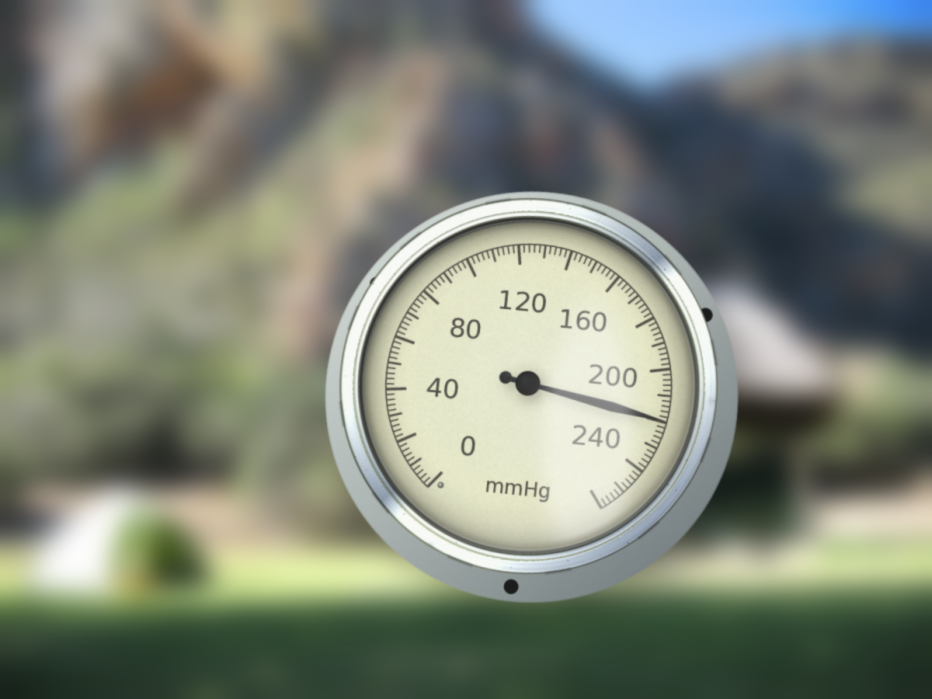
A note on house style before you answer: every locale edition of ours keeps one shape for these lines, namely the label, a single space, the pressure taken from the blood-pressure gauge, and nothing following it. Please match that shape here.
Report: 220 mmHg
